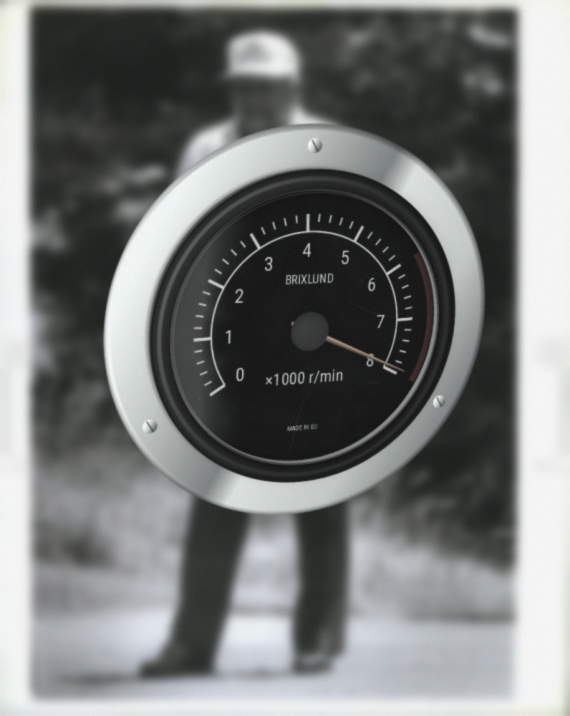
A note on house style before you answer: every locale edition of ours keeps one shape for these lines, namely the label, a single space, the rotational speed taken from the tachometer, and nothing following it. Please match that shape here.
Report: 7900 rpm
